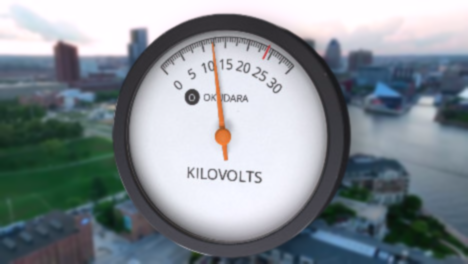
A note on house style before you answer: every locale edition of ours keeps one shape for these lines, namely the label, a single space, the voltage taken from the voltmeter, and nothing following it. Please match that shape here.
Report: 12.5 kV
